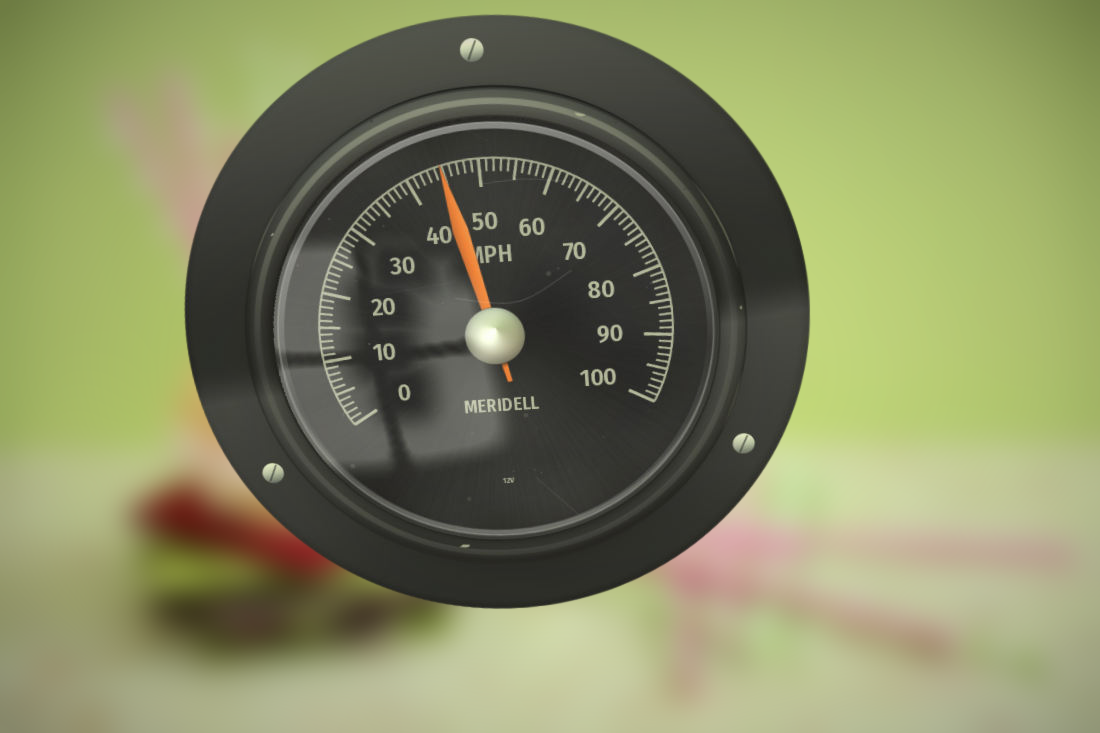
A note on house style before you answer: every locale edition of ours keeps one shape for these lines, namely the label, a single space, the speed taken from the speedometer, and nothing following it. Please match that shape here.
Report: 45 mph
